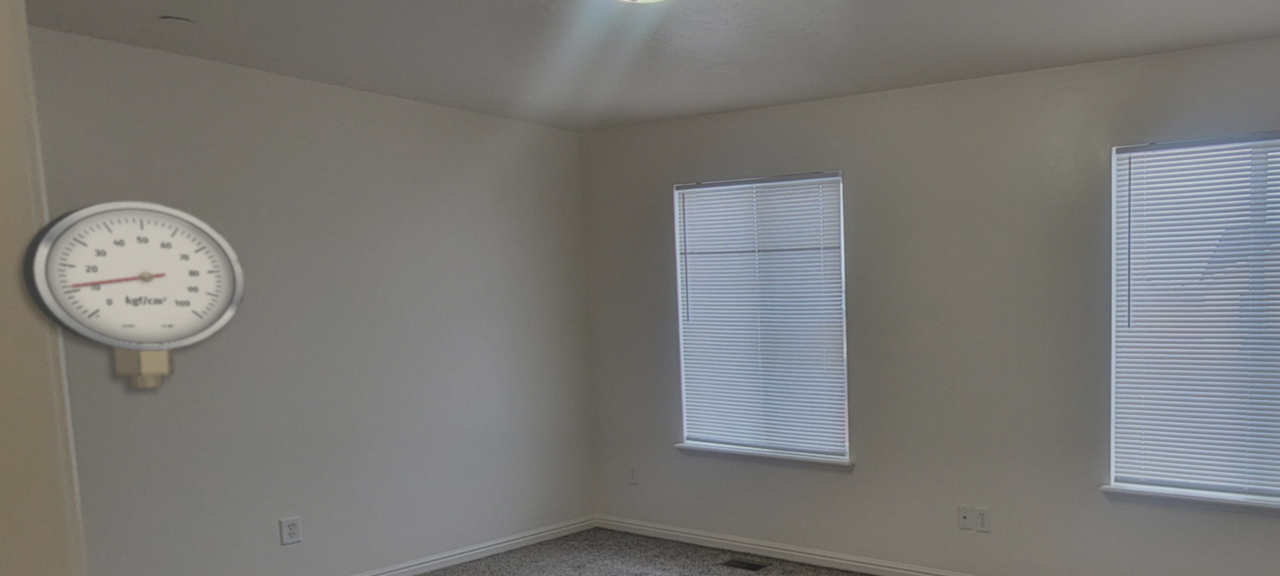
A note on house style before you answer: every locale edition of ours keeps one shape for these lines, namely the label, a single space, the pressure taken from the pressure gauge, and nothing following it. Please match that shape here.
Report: 12 kg/cm²
